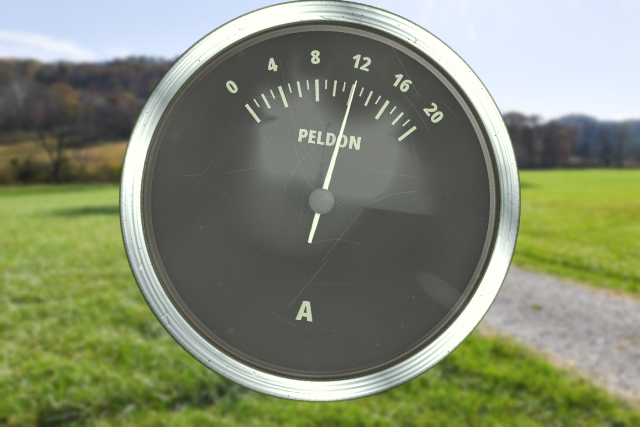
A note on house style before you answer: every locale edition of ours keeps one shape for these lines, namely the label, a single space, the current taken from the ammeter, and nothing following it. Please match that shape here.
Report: 12 A
